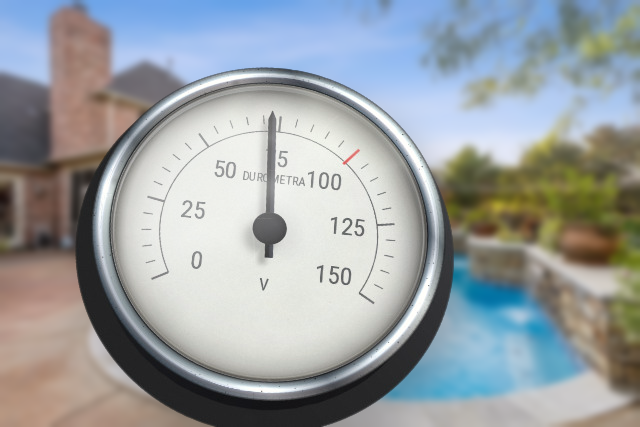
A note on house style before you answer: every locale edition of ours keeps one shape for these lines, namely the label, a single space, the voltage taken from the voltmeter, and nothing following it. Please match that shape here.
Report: 72.5 V
